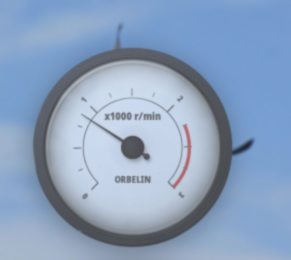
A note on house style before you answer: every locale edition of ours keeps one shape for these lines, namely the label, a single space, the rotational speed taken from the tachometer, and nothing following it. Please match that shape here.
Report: 875 rpm
